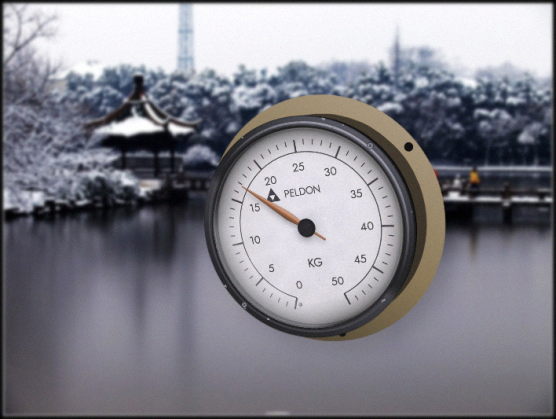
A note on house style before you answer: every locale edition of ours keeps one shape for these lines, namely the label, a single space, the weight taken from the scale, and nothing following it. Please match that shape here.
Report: 17 kg
